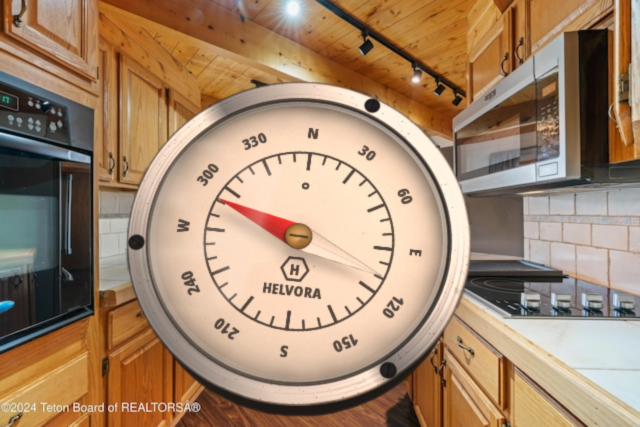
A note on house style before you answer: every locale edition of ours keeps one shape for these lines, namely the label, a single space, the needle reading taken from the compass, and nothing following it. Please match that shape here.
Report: 290 °
